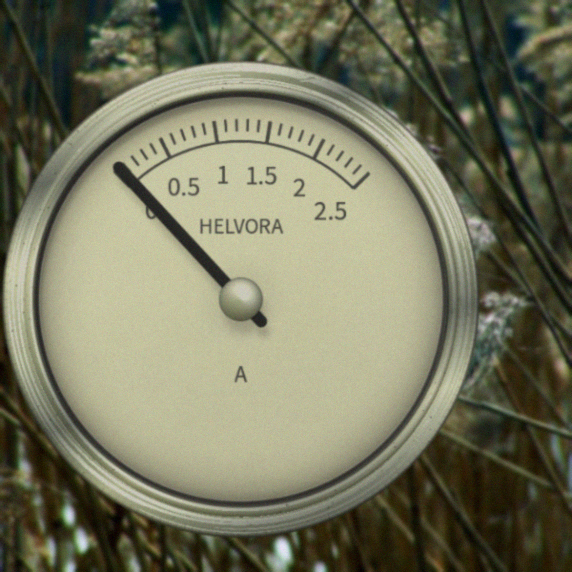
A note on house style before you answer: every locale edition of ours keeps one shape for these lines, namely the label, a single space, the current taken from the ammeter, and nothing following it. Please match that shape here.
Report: 0.05 A
